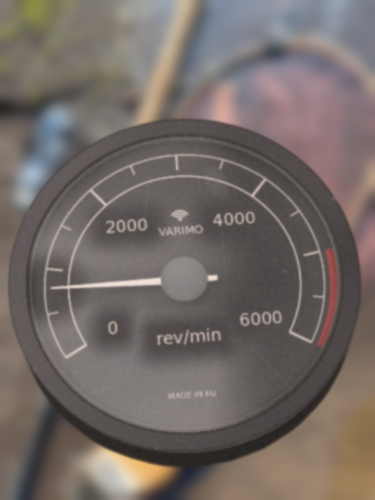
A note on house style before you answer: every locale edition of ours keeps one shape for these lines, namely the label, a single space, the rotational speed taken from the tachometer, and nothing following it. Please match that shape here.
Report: 750 rpm
